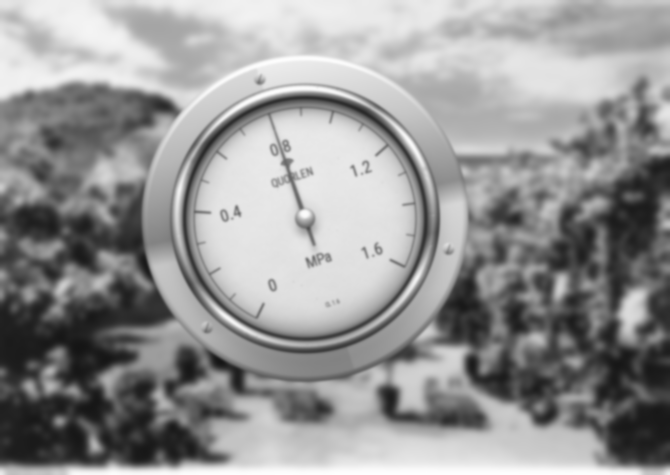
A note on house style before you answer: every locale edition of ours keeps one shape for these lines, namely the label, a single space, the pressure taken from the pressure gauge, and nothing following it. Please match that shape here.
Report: 0.8 MPa
